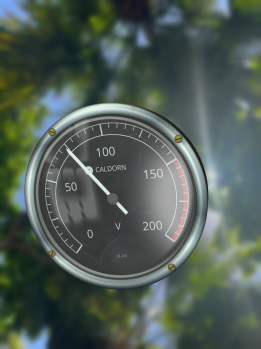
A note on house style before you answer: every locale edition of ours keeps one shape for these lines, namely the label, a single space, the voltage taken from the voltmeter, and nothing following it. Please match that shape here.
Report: 75 V
